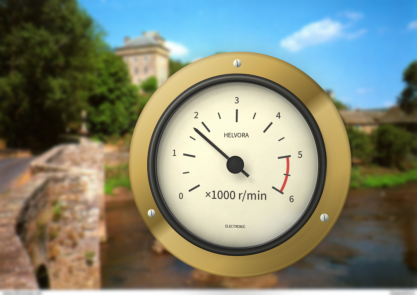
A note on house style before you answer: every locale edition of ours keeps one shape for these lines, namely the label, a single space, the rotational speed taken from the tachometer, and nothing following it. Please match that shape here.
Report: 1750 rpm
